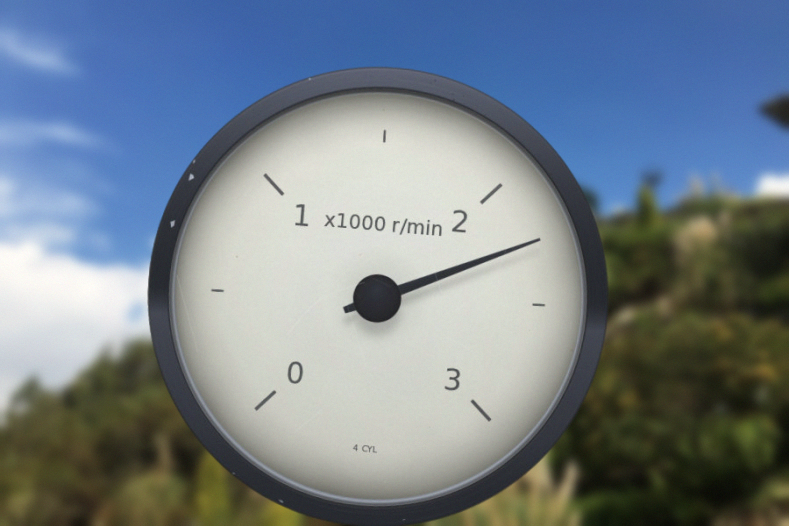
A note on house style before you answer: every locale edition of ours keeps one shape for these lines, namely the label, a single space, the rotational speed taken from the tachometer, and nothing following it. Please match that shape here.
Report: 2250 rpm
